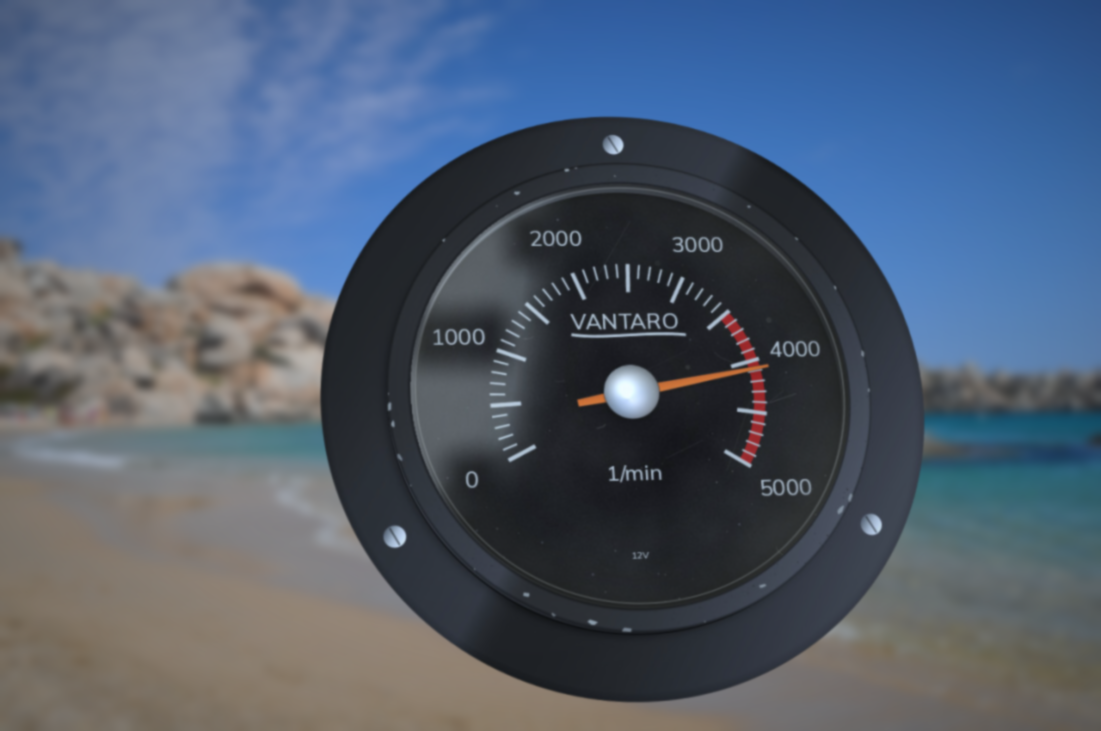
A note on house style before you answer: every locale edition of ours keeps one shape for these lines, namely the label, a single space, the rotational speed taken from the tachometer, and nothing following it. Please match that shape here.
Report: 4100 rpm
